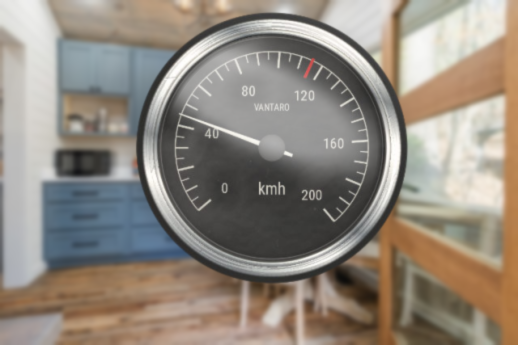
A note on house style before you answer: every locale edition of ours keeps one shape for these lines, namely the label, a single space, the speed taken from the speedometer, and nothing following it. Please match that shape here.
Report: 45 km/h
